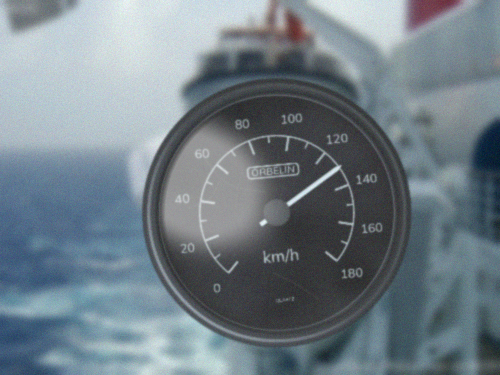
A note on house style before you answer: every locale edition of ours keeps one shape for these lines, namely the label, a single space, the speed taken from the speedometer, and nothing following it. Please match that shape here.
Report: 130 km/h
